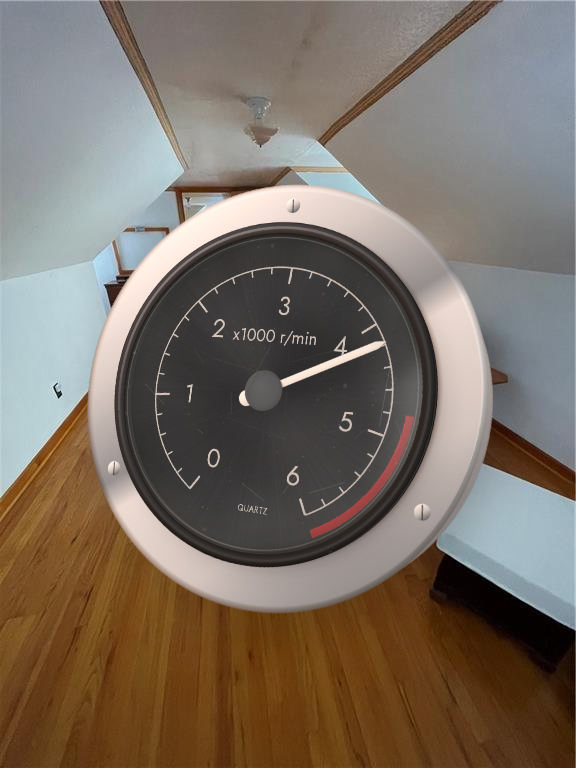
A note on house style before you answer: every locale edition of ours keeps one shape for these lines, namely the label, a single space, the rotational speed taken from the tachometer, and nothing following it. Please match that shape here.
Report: 4200 rpm
